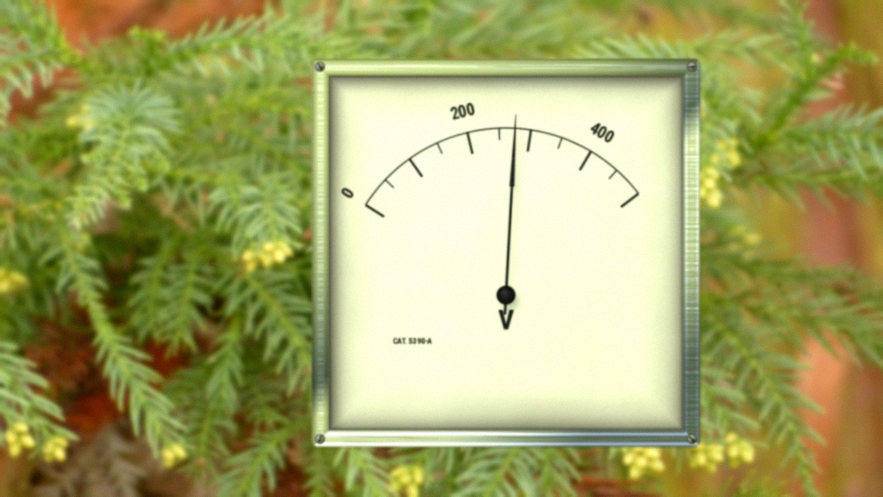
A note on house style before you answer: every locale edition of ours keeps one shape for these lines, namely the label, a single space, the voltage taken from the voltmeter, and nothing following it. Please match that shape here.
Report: 275 V
